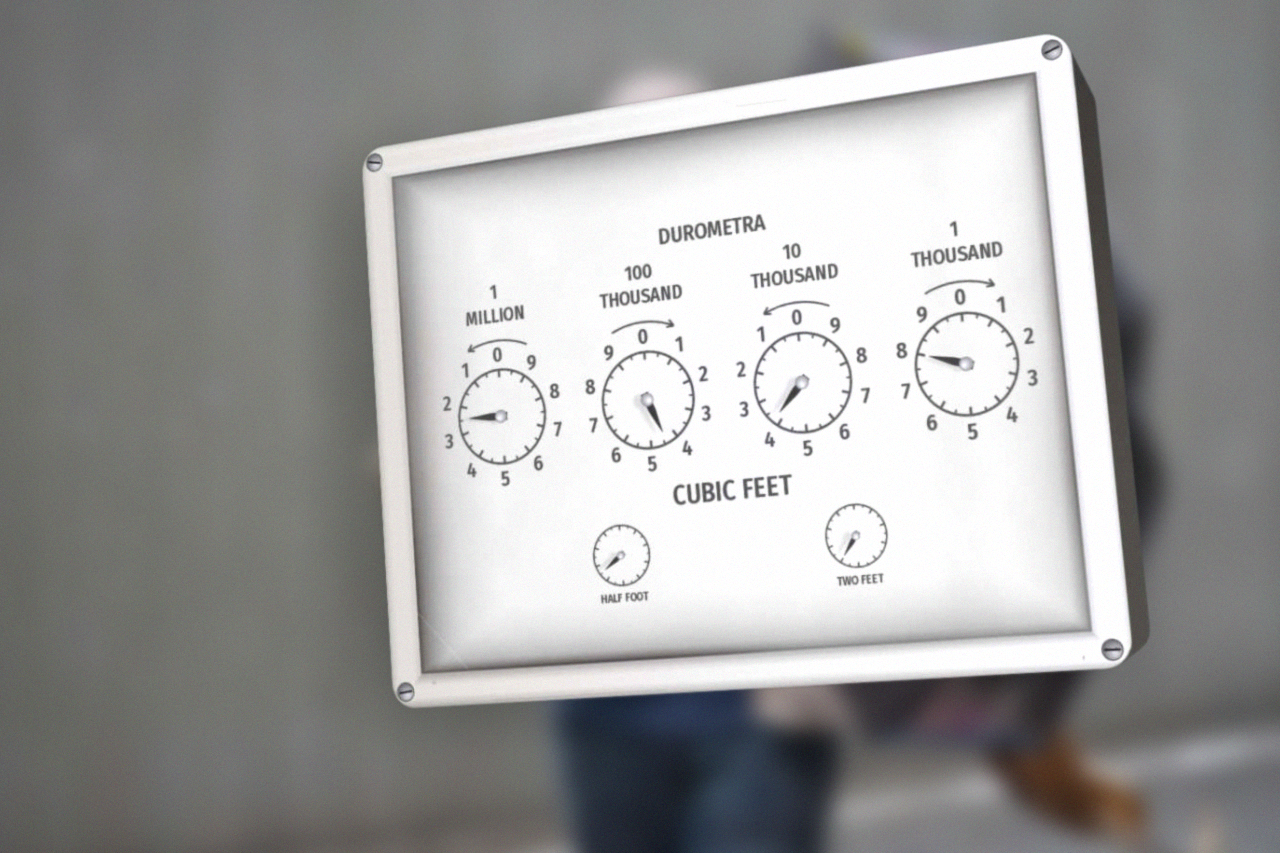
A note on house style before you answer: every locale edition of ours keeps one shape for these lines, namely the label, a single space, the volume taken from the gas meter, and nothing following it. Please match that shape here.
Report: 243800 ft³
